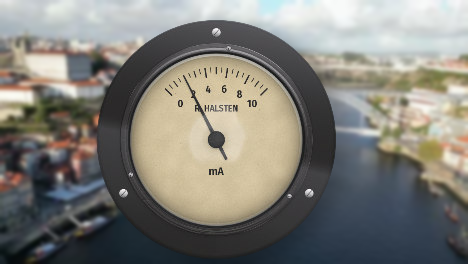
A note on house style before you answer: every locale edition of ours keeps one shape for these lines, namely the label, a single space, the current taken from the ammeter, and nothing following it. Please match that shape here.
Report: 2 mA
